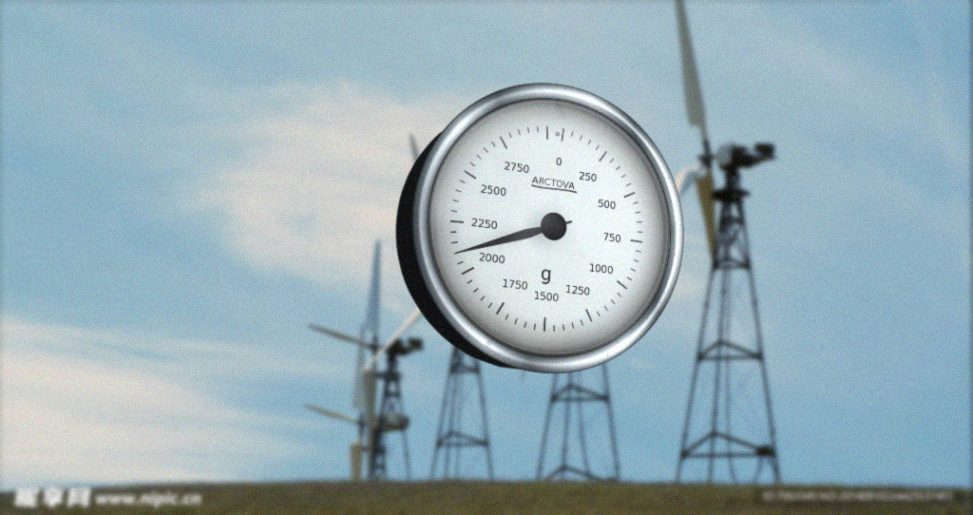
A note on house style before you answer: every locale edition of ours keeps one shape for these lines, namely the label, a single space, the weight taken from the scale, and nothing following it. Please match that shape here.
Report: 2100 g
